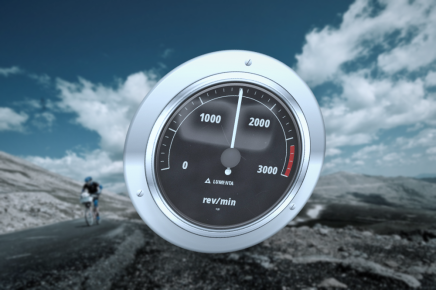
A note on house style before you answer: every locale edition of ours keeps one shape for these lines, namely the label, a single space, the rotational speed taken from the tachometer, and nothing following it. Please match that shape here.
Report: 1500 rpm
